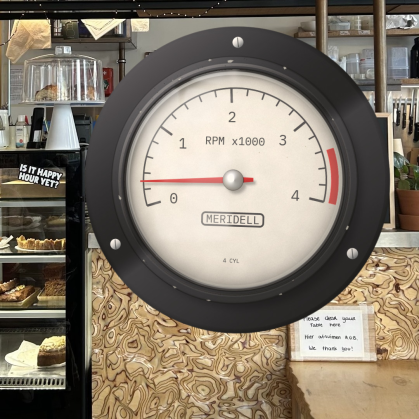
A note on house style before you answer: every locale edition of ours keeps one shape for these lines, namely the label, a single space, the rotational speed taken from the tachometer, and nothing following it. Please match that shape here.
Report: 300 rpm
